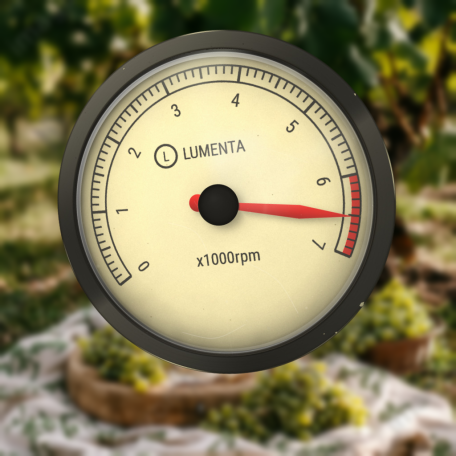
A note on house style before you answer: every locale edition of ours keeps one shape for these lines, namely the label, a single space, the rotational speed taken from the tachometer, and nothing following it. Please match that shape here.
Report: 6500 rpm
